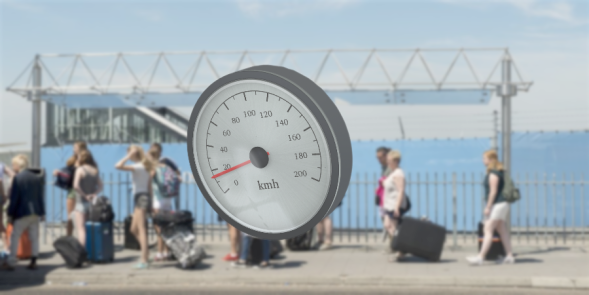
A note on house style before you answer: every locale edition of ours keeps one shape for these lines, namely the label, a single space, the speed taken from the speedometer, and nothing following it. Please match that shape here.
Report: 15 km/h
